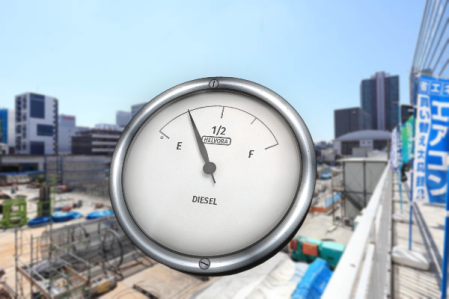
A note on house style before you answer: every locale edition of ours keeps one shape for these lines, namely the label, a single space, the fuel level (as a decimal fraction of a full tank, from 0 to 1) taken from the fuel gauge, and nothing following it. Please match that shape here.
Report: 0.25
